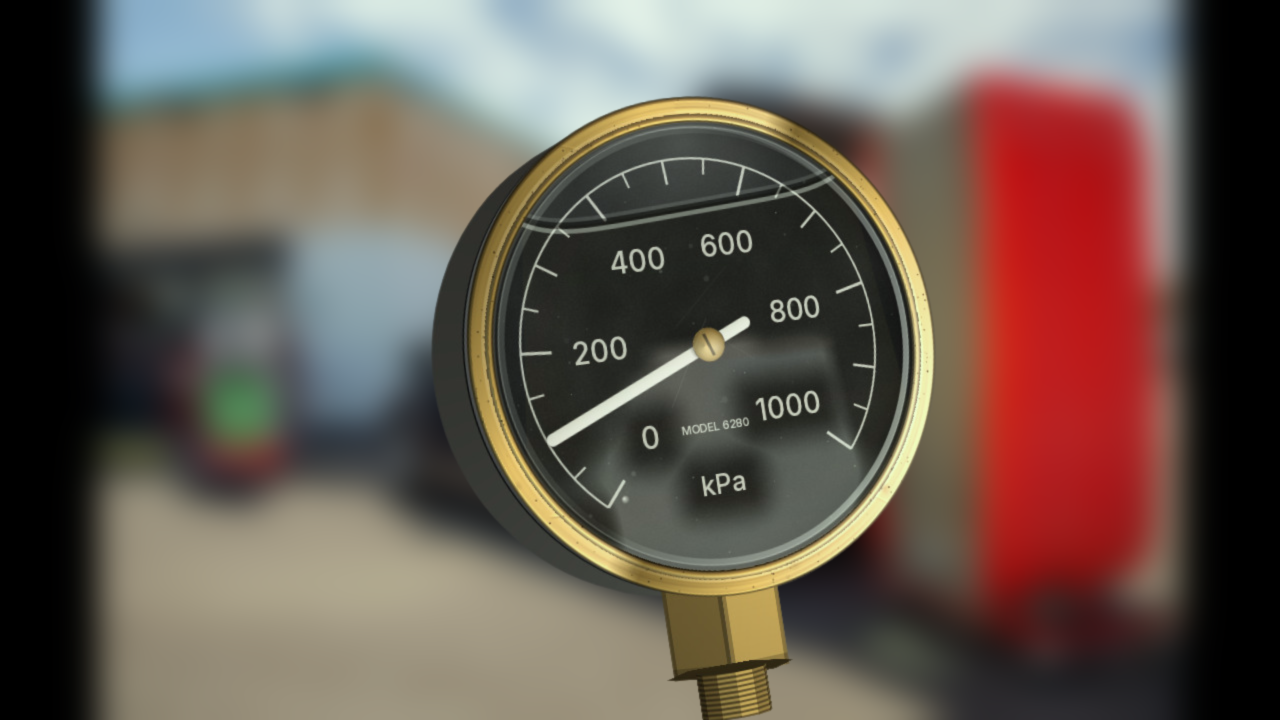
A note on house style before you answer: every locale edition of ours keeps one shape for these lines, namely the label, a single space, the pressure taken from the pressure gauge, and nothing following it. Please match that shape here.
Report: 100 kPa
